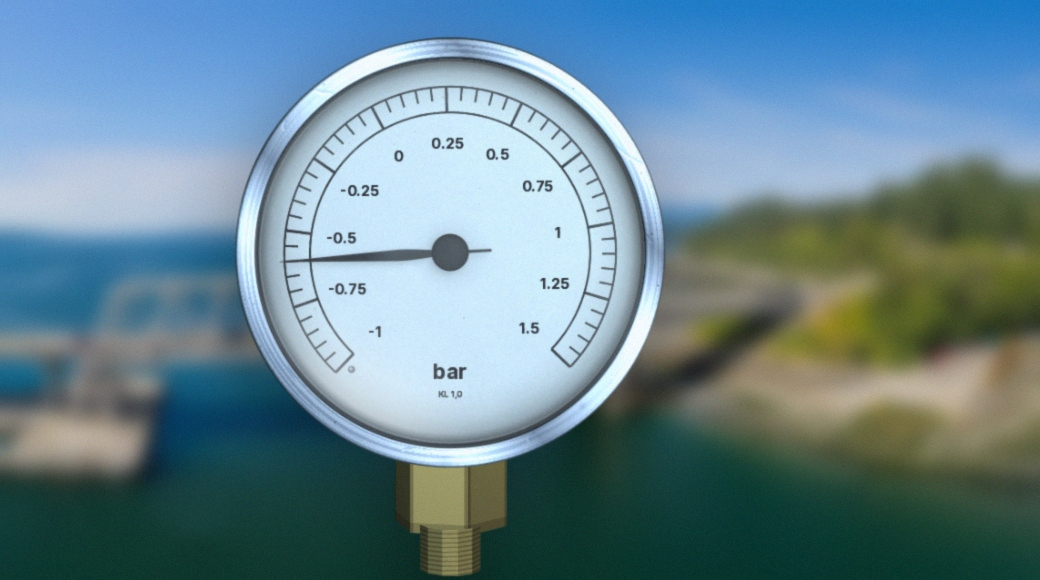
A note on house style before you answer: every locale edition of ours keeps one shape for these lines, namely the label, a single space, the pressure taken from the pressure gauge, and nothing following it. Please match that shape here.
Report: -0.6 bar
